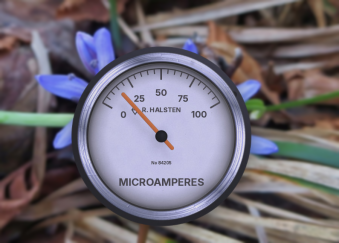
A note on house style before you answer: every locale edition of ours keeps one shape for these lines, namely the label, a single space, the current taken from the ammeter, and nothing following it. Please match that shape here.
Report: 15 µA
